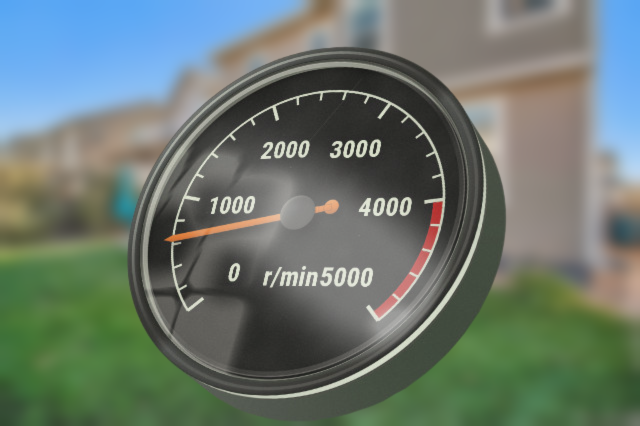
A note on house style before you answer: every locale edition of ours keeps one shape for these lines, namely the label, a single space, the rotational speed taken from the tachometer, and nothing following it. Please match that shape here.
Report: 600 rpm
